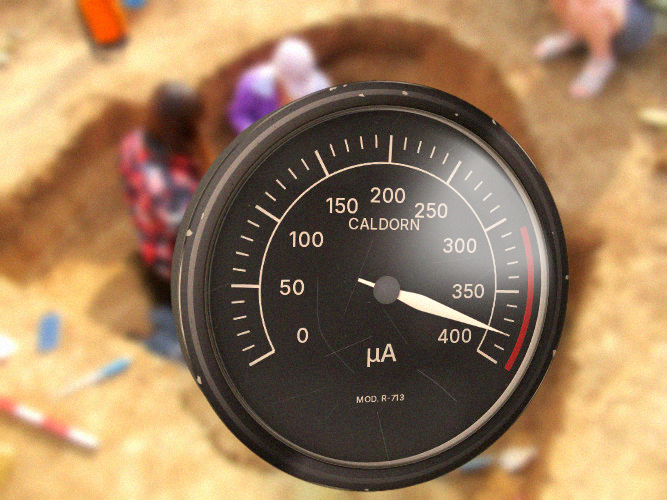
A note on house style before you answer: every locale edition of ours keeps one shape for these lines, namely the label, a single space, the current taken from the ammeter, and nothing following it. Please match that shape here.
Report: 380 µA
